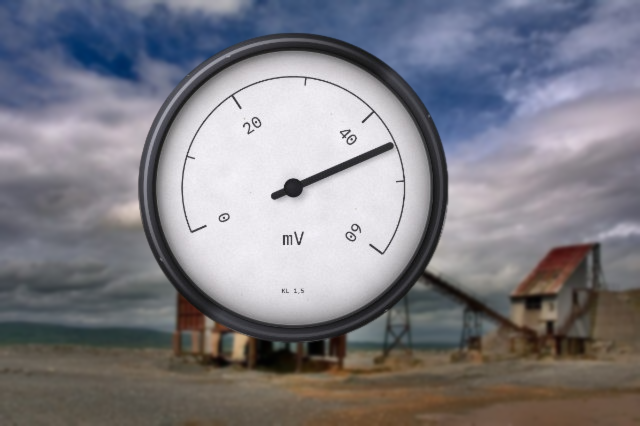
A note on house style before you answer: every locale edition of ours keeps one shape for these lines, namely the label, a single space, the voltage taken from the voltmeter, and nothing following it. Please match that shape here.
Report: 45 mV
